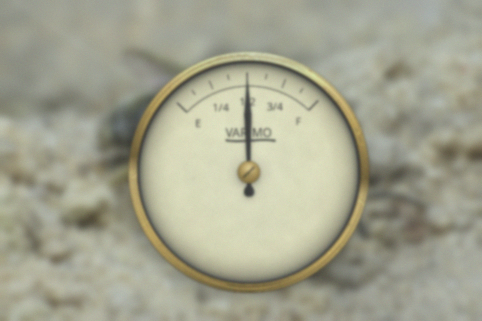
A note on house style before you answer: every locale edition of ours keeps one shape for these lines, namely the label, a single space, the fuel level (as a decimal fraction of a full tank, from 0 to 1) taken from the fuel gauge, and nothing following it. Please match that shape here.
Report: 0.5
